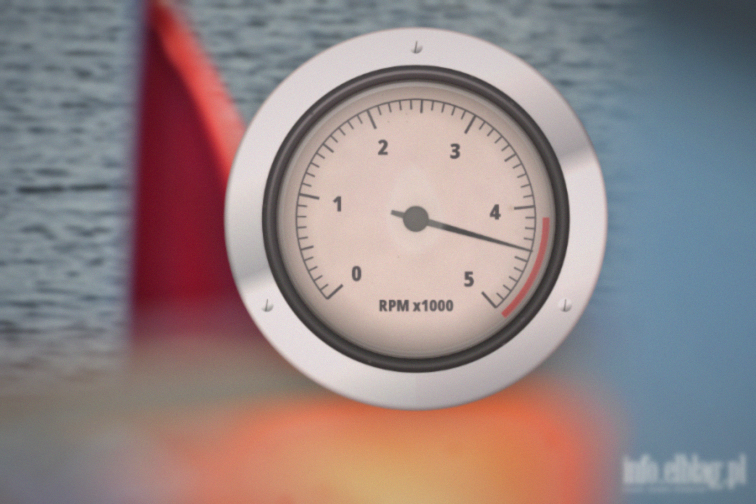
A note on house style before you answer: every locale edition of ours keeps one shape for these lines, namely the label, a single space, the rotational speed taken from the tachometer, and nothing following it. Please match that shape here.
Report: 4400 rpm
